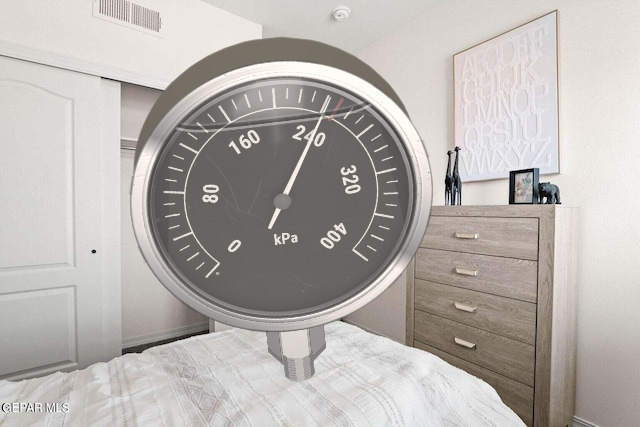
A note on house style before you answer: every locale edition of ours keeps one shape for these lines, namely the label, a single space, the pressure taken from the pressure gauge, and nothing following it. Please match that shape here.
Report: 240 kPa
